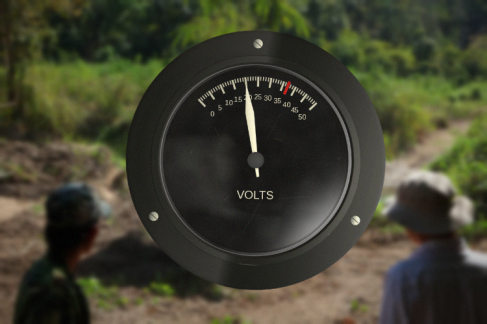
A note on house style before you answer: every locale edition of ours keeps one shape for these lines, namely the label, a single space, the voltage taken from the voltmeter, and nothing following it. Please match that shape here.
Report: 20 V
